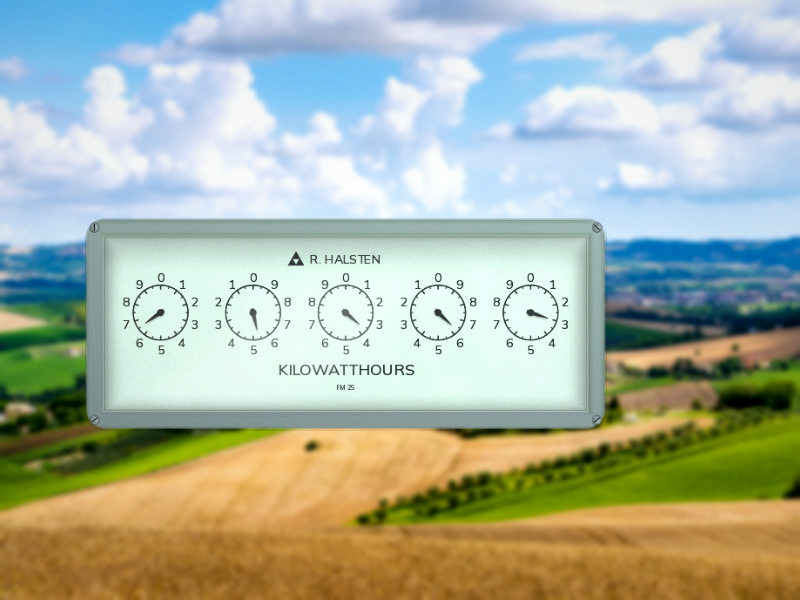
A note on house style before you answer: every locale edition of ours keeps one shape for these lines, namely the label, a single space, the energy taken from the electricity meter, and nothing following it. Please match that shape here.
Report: 65363 kWh
